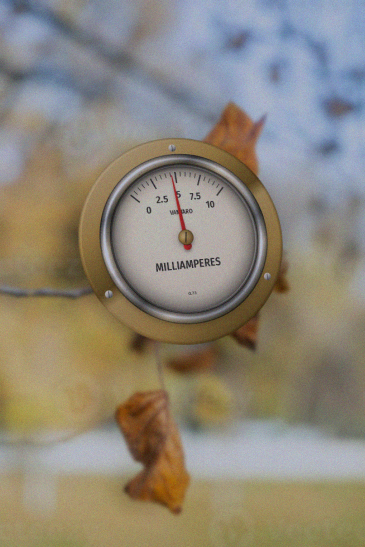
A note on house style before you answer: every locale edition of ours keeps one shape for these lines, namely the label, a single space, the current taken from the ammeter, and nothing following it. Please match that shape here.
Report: 4.5 mA
